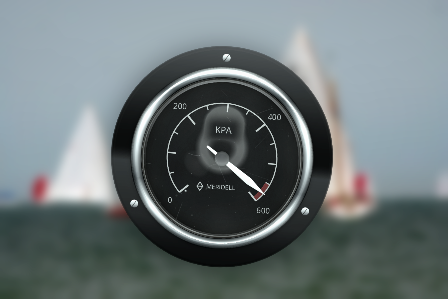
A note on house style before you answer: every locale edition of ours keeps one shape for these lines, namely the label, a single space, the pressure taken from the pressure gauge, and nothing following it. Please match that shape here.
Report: 575 kPa
